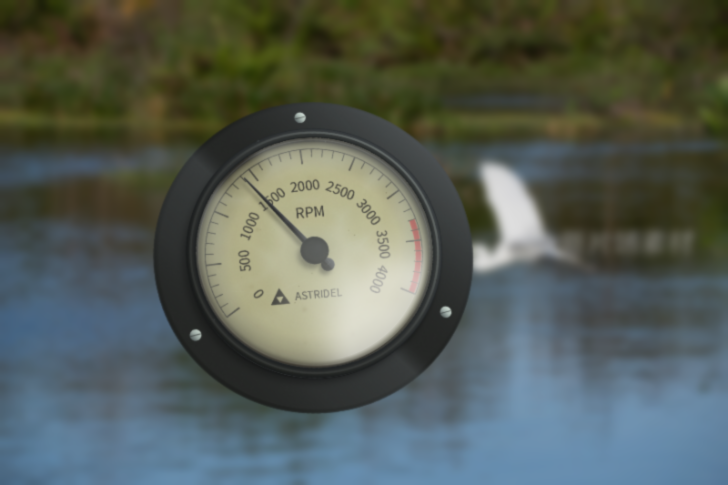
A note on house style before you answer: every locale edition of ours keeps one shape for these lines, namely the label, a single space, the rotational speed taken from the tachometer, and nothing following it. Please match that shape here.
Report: 1400 rpm
